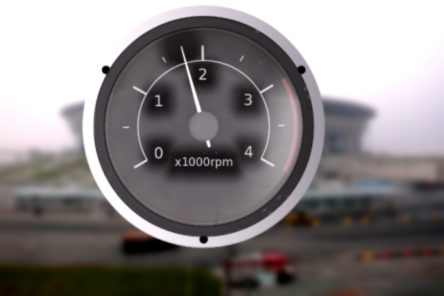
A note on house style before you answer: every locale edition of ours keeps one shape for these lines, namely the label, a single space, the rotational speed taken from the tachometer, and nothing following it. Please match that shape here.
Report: 1750 rpm
